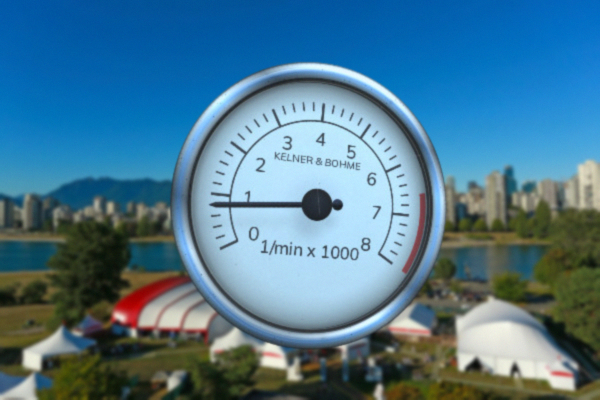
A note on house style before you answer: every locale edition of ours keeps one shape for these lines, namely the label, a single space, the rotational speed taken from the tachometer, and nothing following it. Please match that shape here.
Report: 800 rpm
